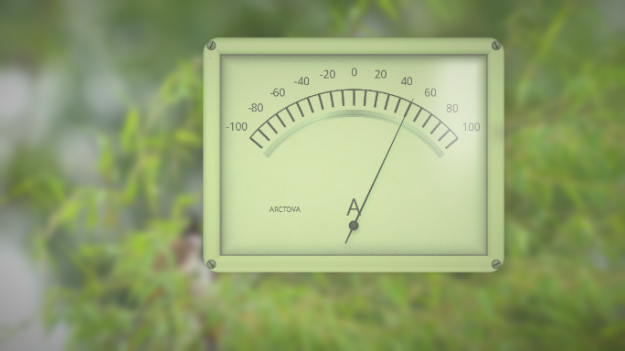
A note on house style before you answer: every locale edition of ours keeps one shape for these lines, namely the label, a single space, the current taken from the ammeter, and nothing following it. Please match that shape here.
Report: 50 A
